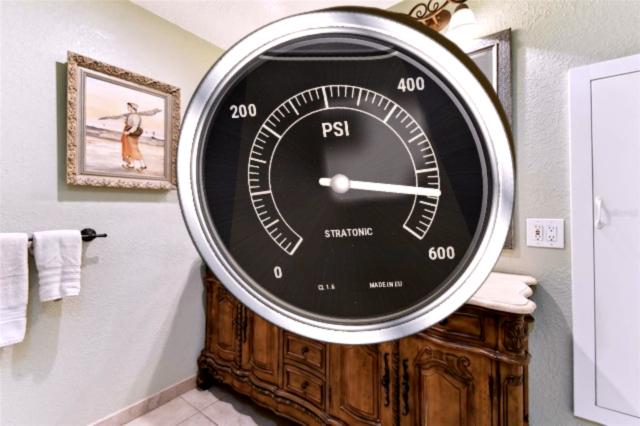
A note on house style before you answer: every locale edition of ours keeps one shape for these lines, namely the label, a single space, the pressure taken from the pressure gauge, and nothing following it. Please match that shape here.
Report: 530 psi
